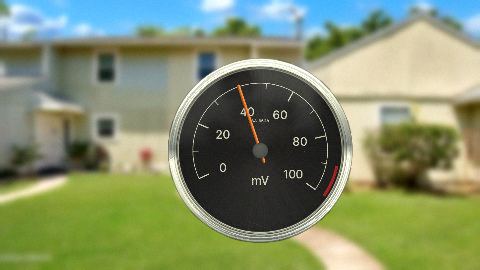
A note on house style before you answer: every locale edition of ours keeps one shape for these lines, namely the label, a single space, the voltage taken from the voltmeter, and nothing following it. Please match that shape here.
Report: 40 mV
